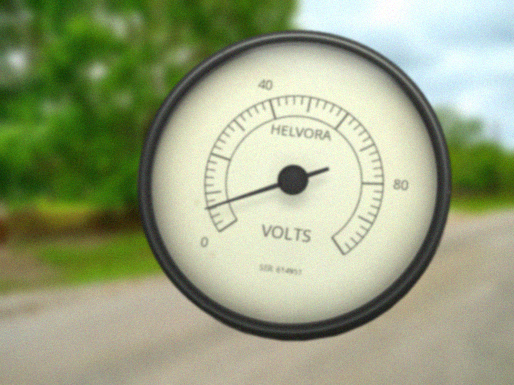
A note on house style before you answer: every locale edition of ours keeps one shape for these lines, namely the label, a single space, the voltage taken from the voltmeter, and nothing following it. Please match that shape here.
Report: 6 V
